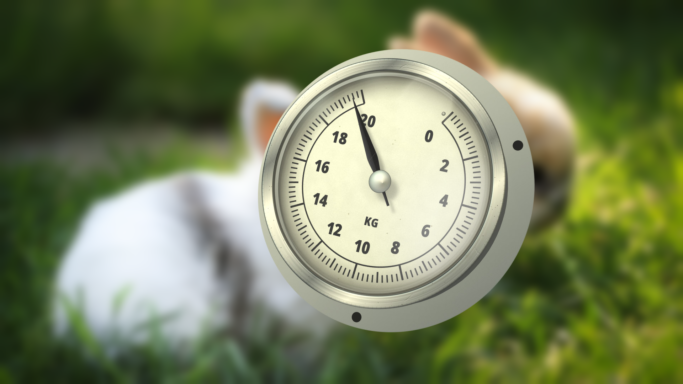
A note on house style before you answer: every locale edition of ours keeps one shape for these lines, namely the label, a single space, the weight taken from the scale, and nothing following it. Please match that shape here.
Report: 19.6 kg
